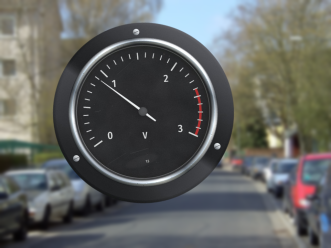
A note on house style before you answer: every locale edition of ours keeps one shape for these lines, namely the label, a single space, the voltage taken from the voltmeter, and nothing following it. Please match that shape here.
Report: 0.9 V
